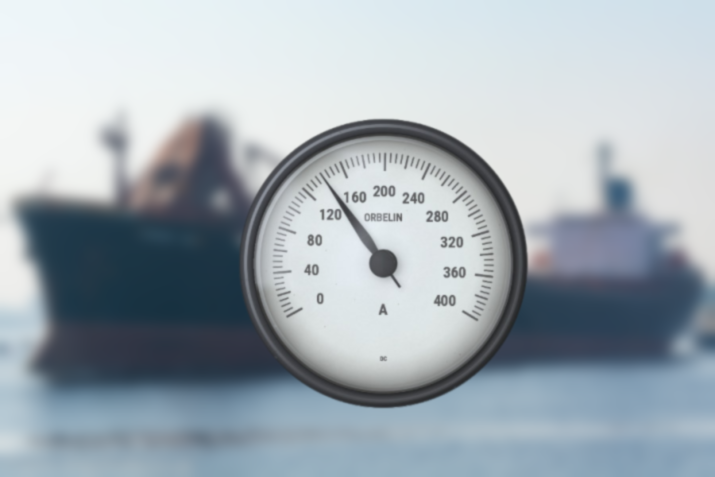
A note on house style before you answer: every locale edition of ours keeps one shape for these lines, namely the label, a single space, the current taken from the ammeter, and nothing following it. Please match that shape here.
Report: 140 A
